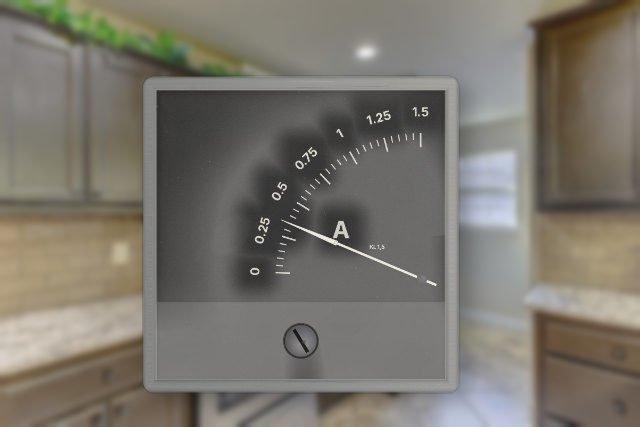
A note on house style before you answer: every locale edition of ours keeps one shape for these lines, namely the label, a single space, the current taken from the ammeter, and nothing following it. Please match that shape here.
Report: 0.35 A
